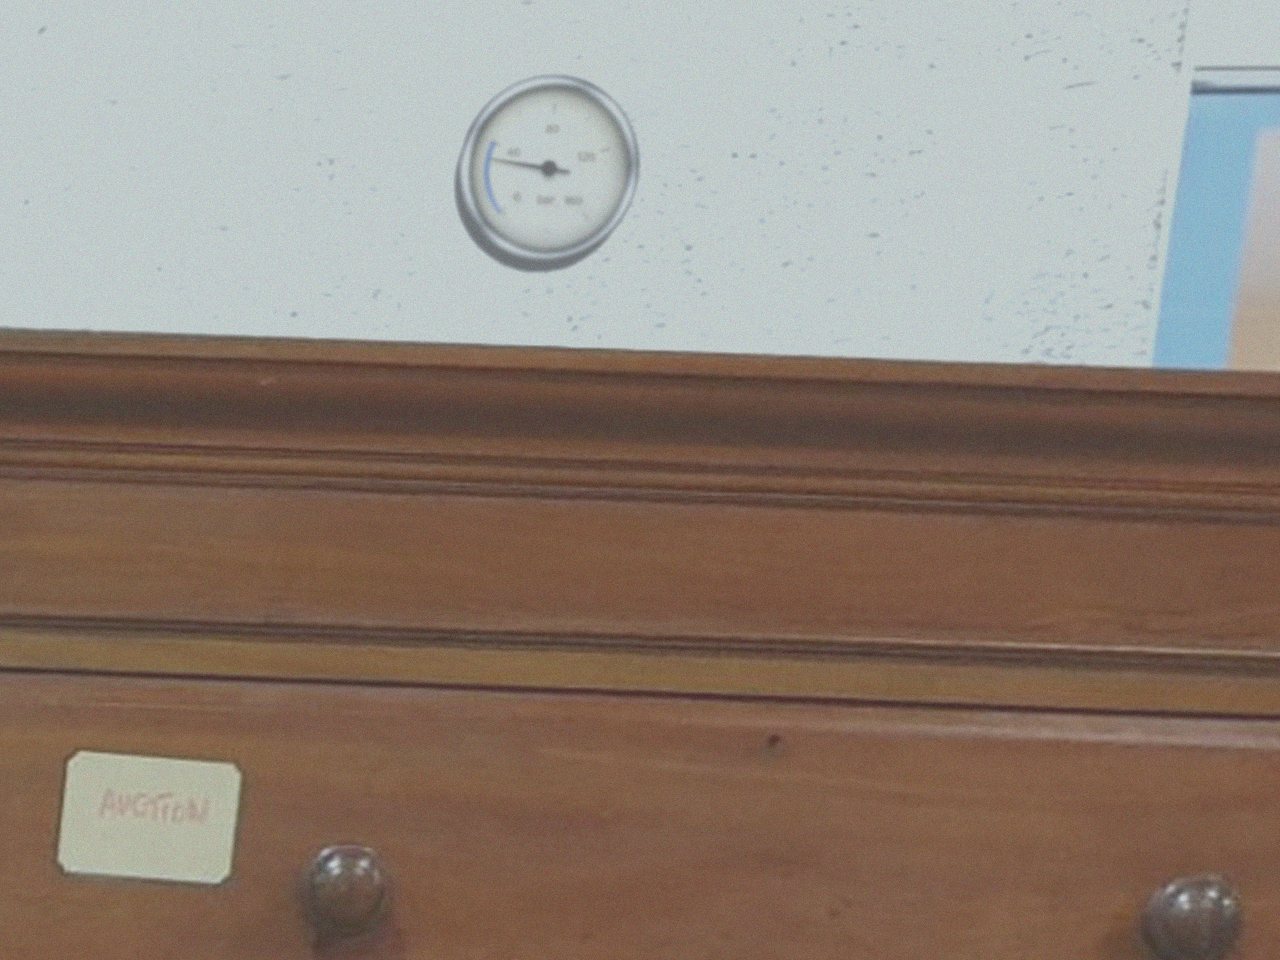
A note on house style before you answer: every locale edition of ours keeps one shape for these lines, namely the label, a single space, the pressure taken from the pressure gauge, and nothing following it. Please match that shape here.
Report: 30 bar
